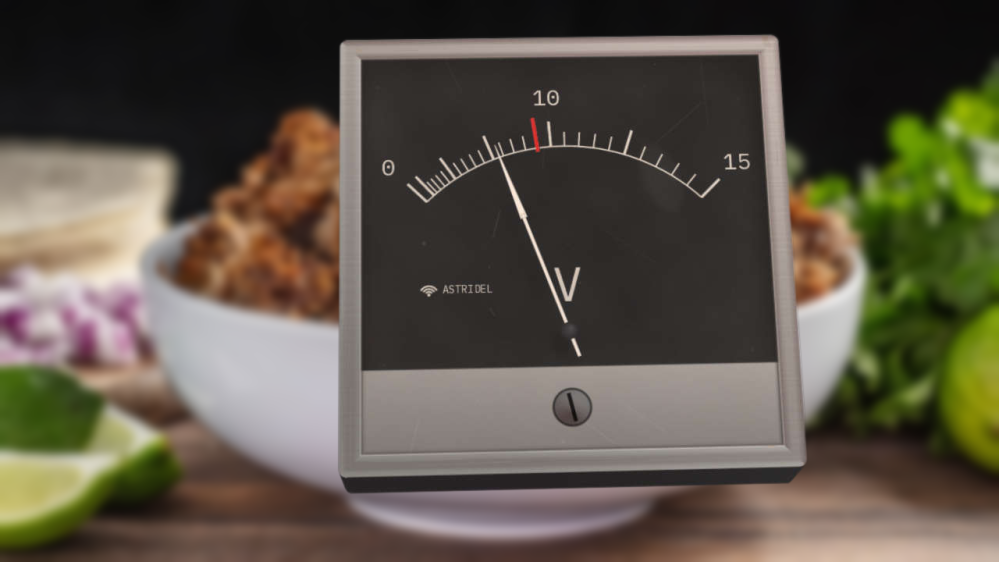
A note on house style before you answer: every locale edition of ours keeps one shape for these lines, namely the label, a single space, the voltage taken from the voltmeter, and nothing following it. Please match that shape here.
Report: 7.75 V
